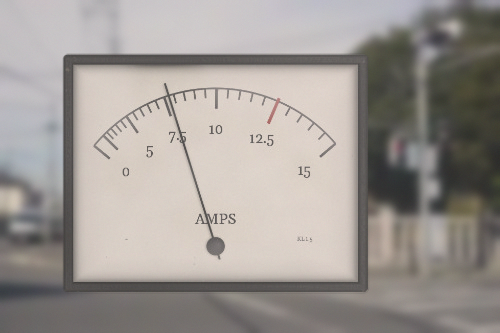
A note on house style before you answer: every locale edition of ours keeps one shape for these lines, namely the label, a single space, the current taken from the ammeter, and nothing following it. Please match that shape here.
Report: 7.75 A
